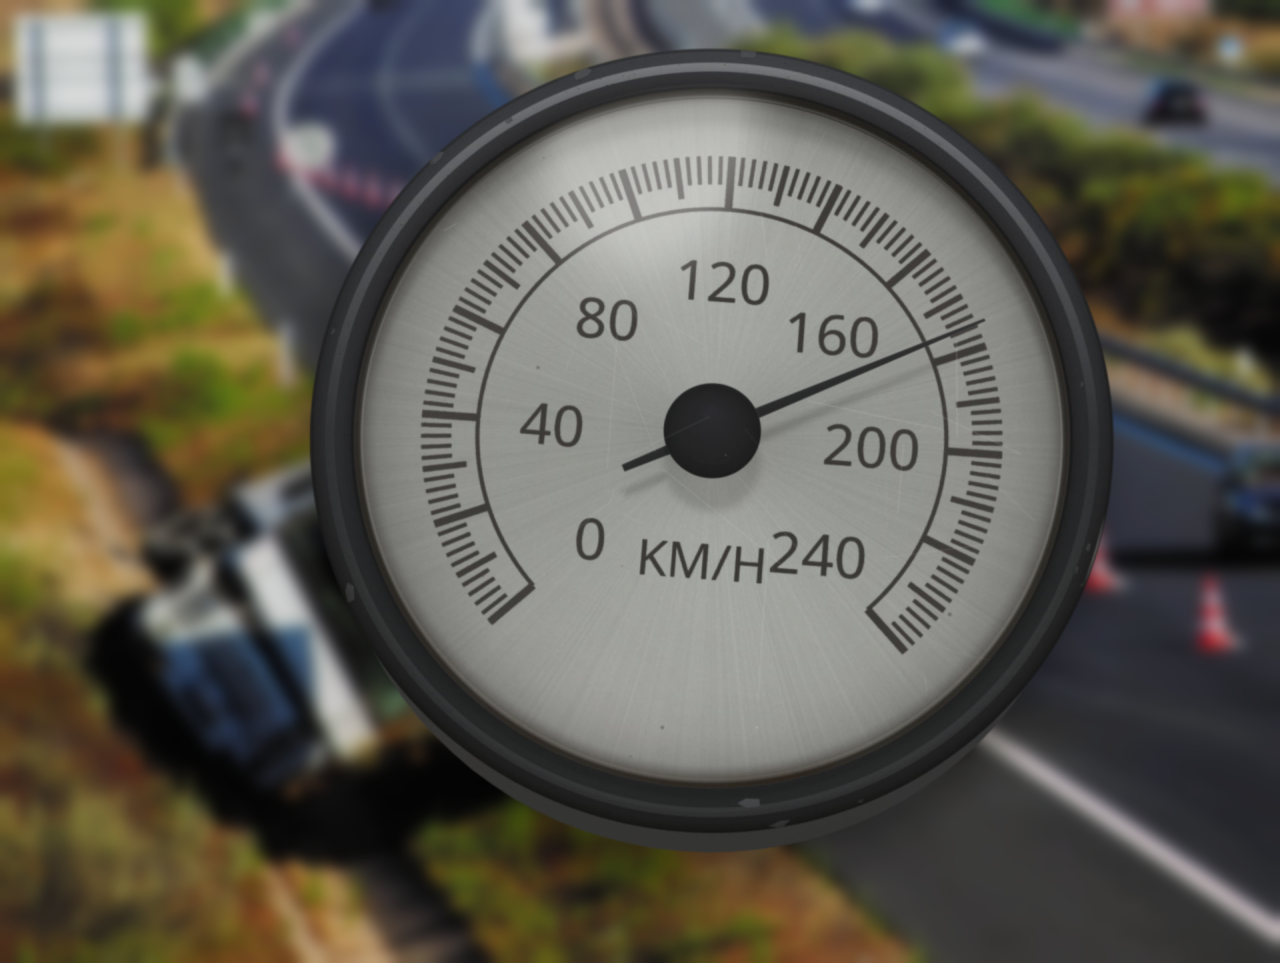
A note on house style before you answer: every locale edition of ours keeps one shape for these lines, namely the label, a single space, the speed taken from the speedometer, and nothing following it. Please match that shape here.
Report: 176 km/h
